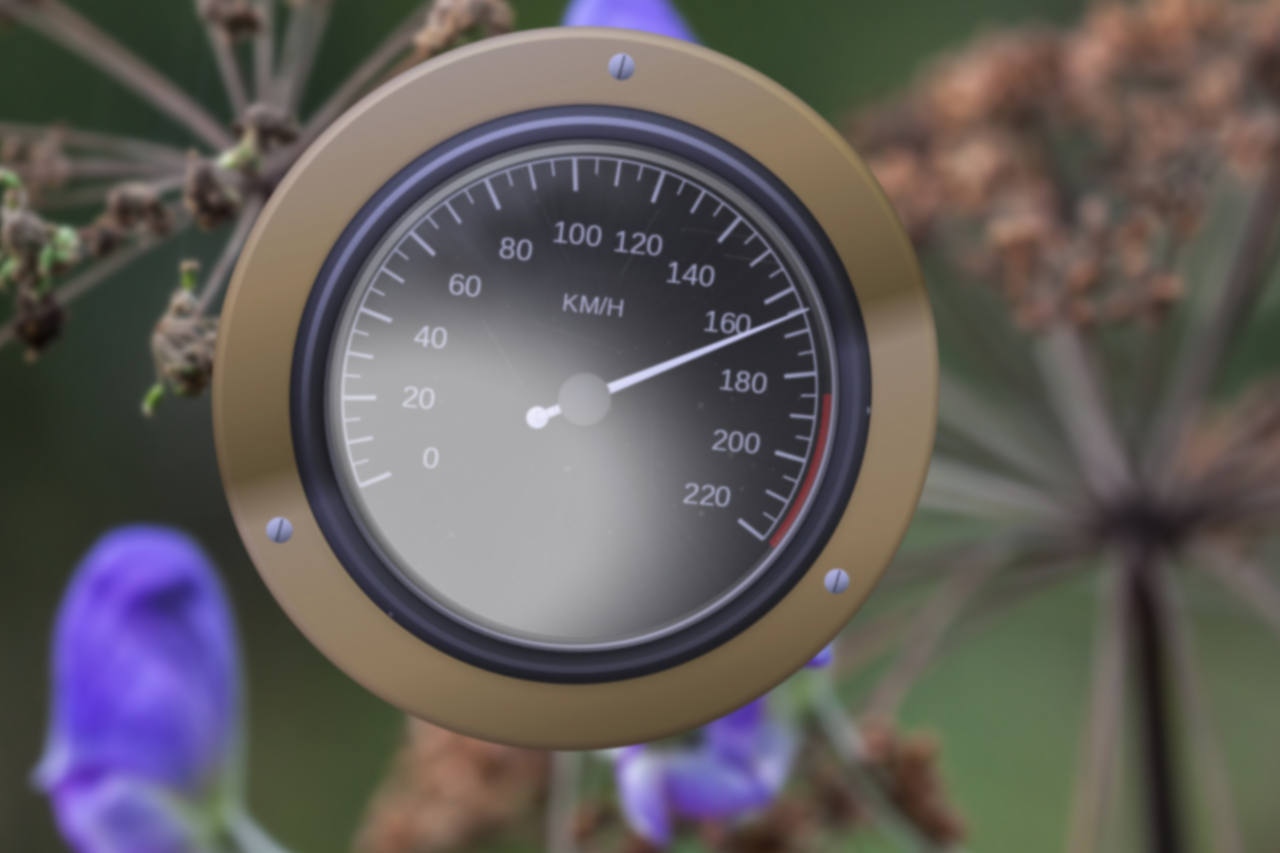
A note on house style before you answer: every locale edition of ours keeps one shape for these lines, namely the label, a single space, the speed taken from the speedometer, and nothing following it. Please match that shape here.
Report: 165 km/h
